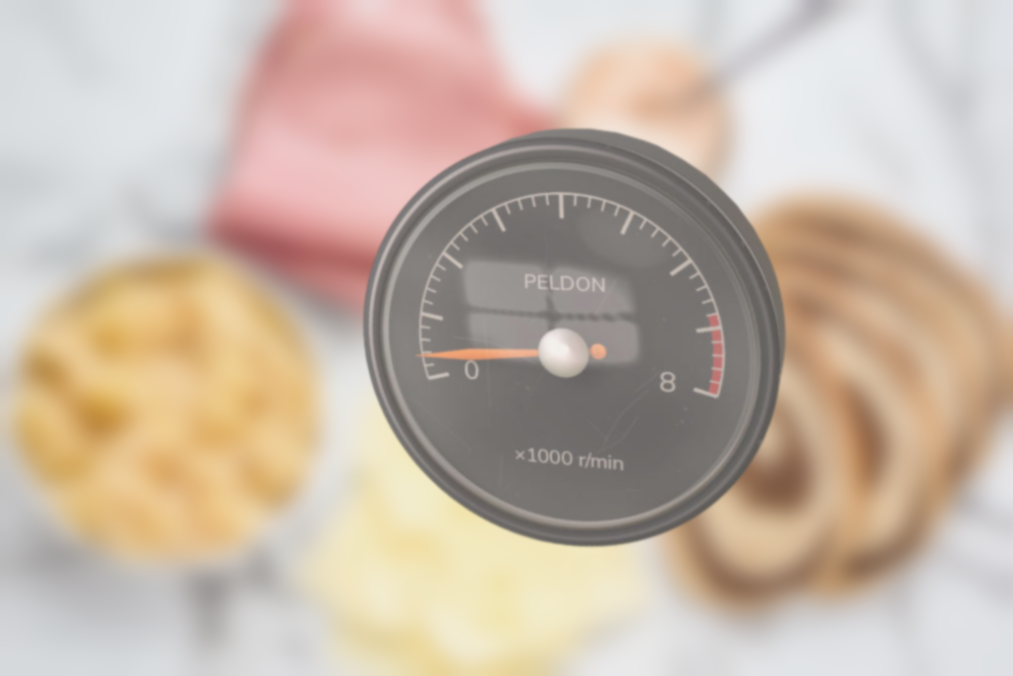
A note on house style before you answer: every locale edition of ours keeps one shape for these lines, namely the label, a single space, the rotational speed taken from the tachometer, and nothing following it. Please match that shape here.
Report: 400 rpm
